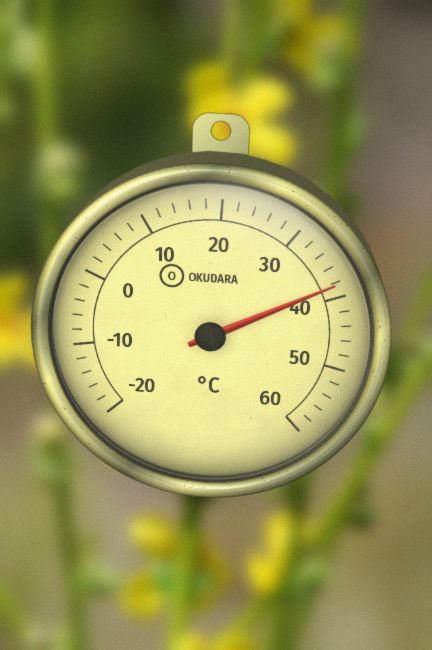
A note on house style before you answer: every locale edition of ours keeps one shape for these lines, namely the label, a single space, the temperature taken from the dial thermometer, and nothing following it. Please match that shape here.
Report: 38 °C
